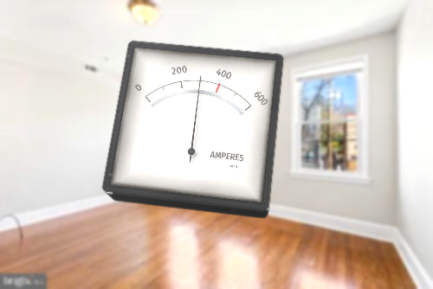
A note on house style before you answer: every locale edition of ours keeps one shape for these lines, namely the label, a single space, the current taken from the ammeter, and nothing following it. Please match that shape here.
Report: 300 A
